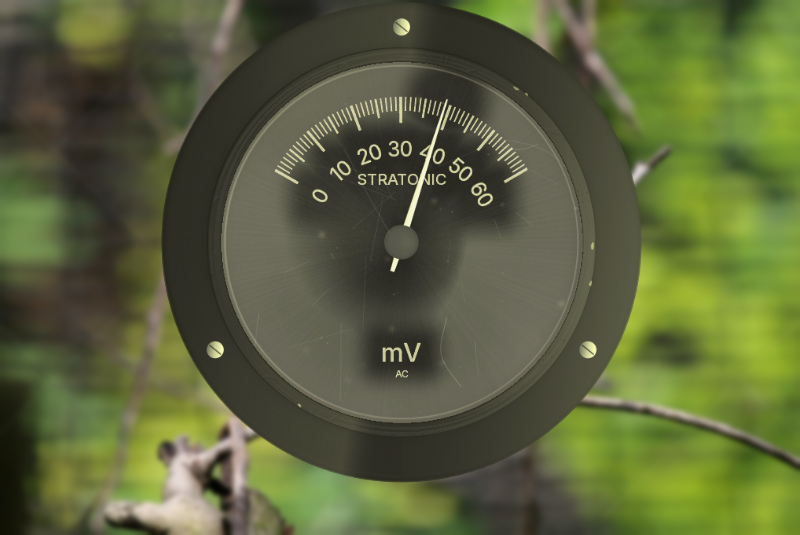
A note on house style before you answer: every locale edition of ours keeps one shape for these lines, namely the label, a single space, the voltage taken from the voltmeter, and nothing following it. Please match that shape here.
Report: 39 mV
